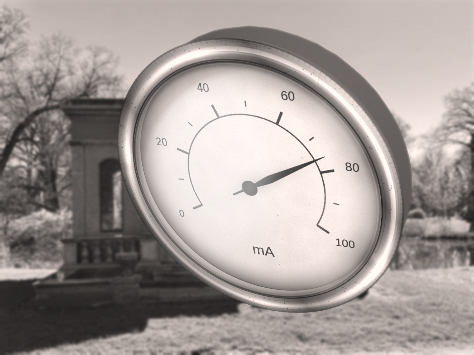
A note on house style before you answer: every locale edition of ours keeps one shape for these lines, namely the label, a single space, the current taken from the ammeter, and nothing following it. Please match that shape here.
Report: 75 mA
